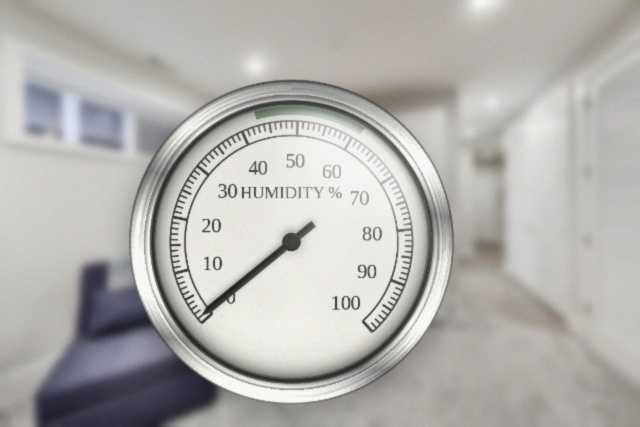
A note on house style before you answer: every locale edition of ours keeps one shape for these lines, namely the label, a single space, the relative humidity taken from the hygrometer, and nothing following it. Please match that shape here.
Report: 1 %
